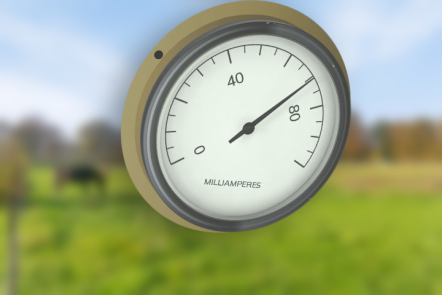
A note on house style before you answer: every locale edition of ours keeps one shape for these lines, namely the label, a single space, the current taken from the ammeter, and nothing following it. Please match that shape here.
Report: 70 mA
